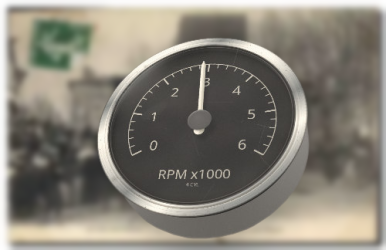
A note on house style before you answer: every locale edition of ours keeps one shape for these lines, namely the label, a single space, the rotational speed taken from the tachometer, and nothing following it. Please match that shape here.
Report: 2900 rpm
